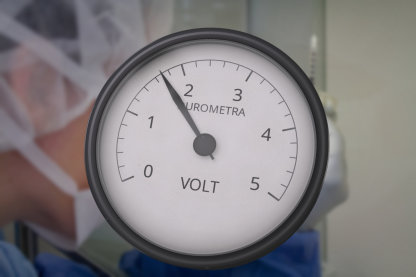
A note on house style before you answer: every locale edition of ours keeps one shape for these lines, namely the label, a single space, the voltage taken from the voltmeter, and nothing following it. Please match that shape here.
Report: 1.7 V
